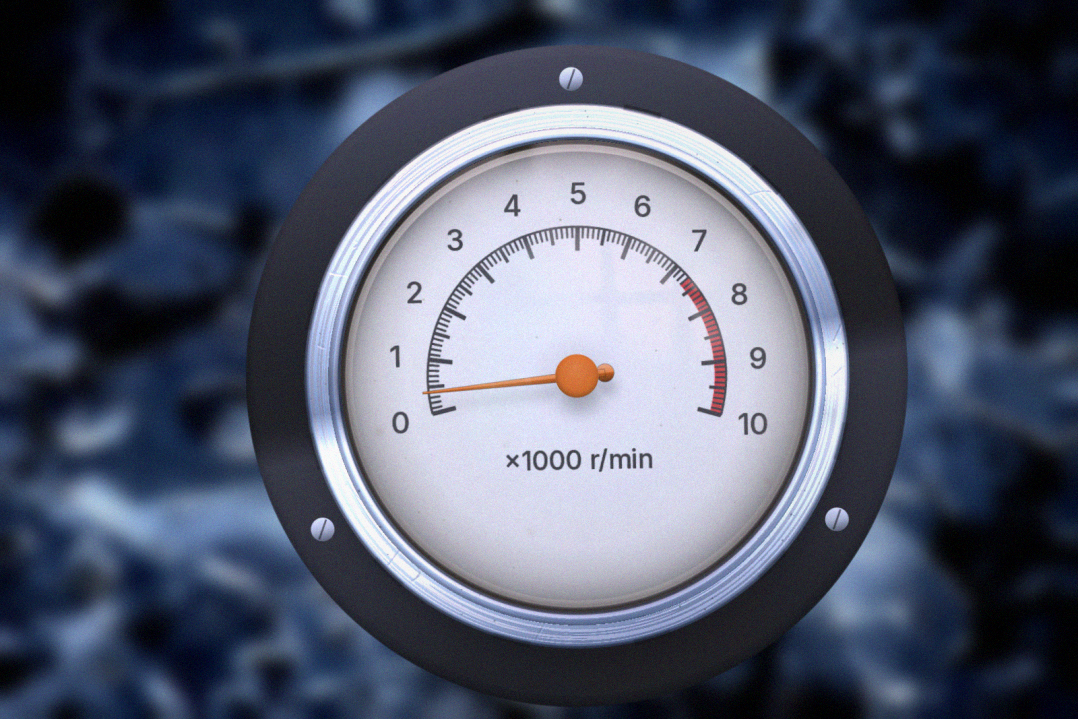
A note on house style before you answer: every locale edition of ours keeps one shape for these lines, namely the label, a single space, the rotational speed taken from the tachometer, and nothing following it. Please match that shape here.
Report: 400 rpm
